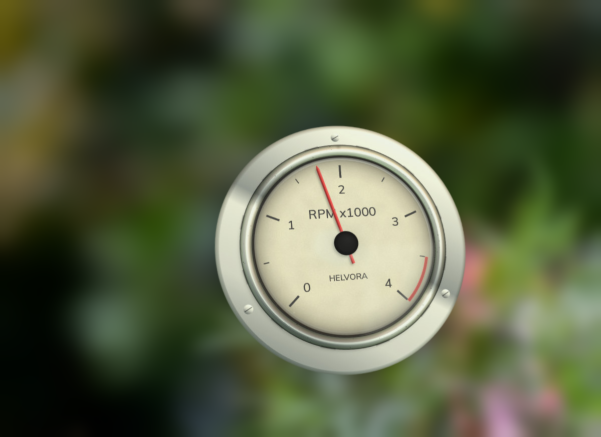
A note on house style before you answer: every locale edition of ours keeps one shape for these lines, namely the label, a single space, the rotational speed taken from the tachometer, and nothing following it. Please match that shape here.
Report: 1750 rpm
